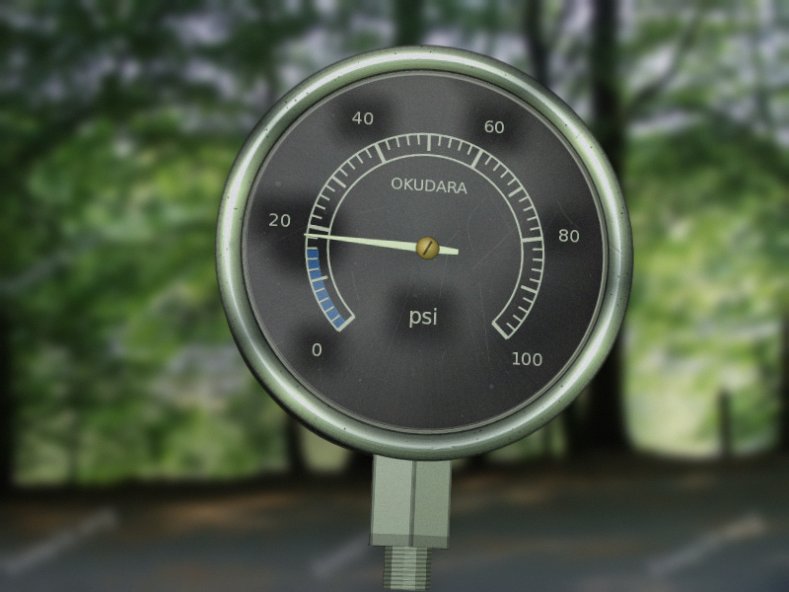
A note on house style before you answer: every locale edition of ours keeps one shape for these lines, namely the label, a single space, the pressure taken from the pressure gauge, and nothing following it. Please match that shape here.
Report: 18 psi
